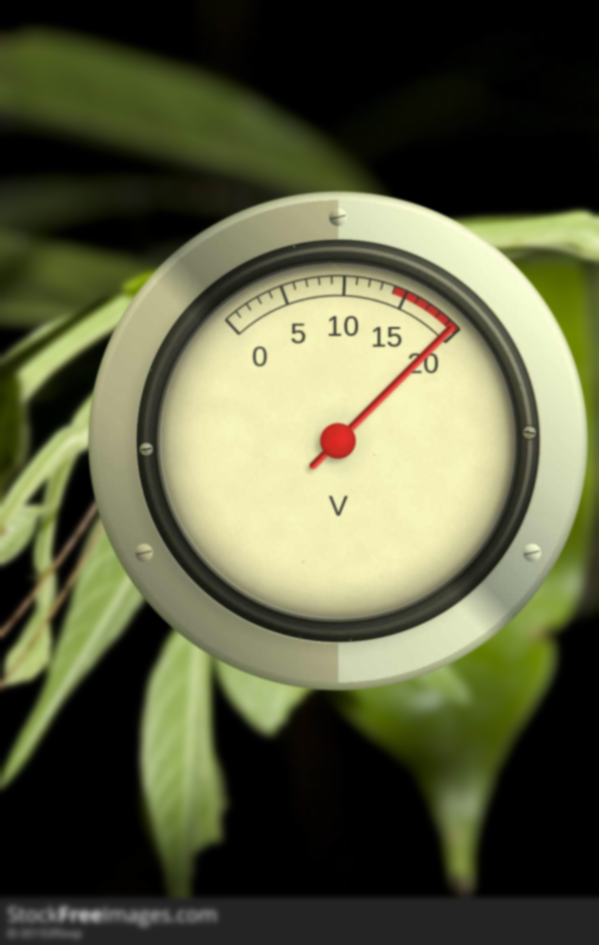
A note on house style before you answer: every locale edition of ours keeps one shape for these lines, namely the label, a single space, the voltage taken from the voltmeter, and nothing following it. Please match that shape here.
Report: 19.5 V
